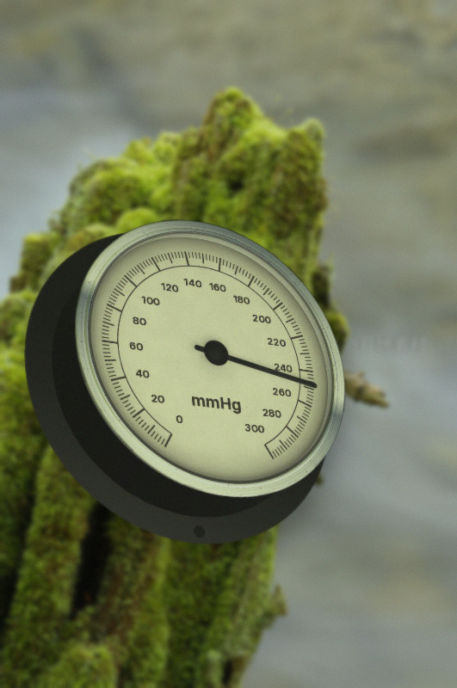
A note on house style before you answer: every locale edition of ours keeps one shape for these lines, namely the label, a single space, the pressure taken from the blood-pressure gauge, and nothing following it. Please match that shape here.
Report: 250 mmHg
